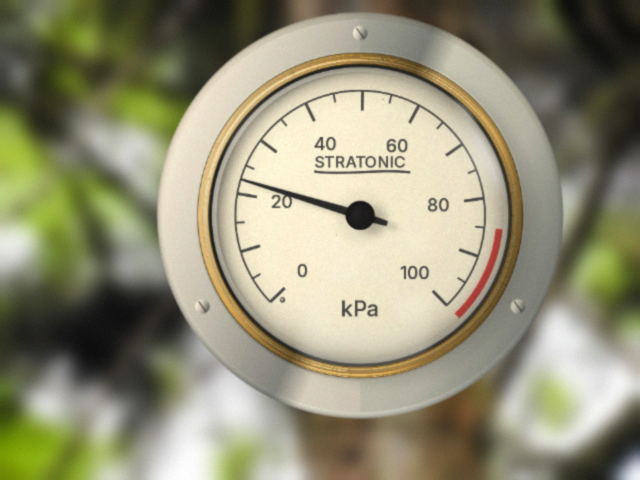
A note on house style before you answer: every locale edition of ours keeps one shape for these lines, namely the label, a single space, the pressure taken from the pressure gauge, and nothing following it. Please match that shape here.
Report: 22.5 kPa
